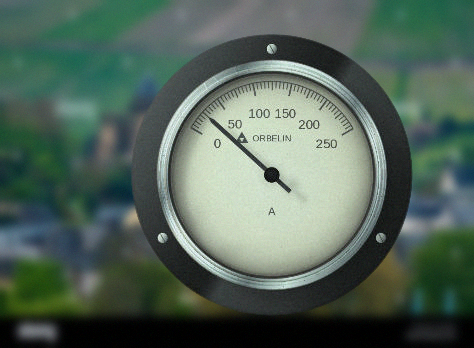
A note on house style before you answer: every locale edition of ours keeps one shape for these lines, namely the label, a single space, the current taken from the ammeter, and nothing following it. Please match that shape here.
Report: 25 A
